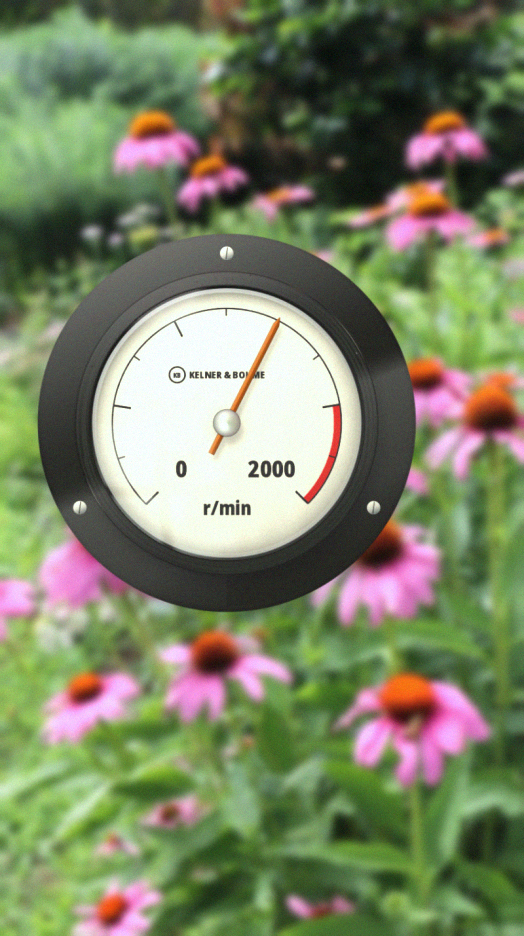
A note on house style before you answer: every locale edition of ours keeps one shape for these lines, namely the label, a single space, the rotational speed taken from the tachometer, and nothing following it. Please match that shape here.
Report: 1200 rpm
